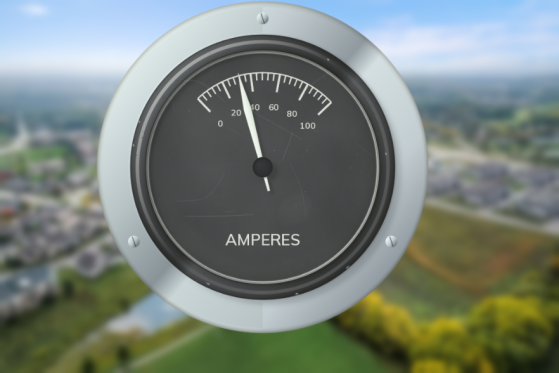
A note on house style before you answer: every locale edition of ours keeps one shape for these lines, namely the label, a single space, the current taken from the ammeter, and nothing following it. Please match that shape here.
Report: 32 A
